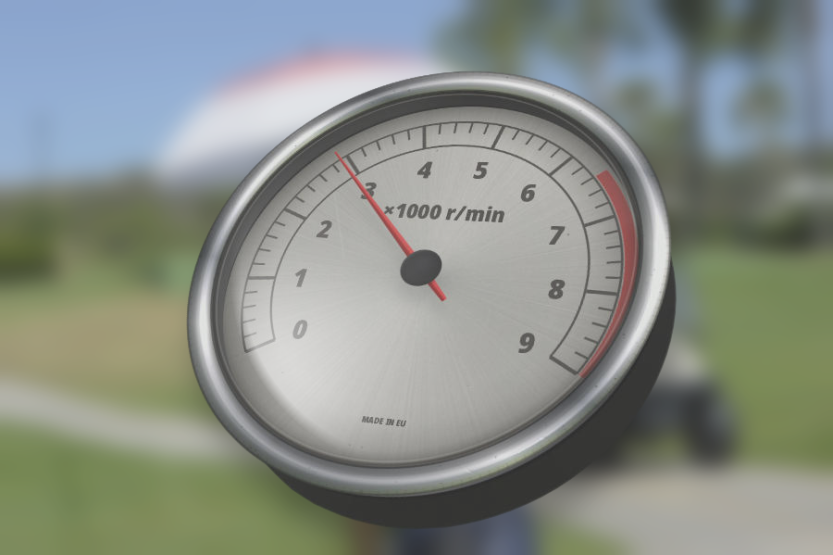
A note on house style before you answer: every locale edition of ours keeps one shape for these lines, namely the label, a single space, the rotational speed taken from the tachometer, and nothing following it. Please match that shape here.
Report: 2900 rpm
